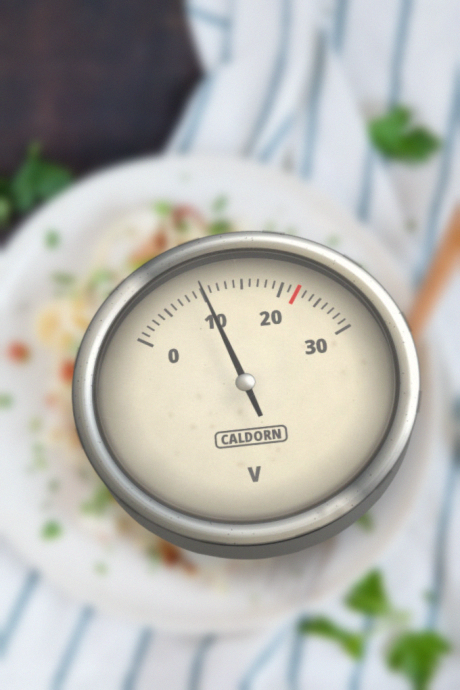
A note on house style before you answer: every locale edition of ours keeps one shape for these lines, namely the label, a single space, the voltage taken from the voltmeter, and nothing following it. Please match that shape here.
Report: 10 V
